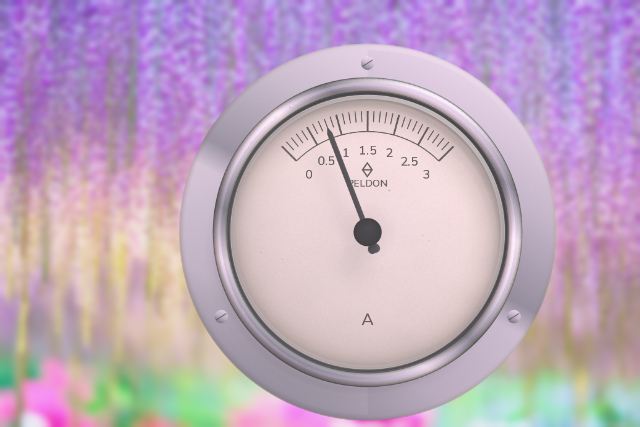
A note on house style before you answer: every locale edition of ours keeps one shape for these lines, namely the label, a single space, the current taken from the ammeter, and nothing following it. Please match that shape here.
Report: 0.8 A
